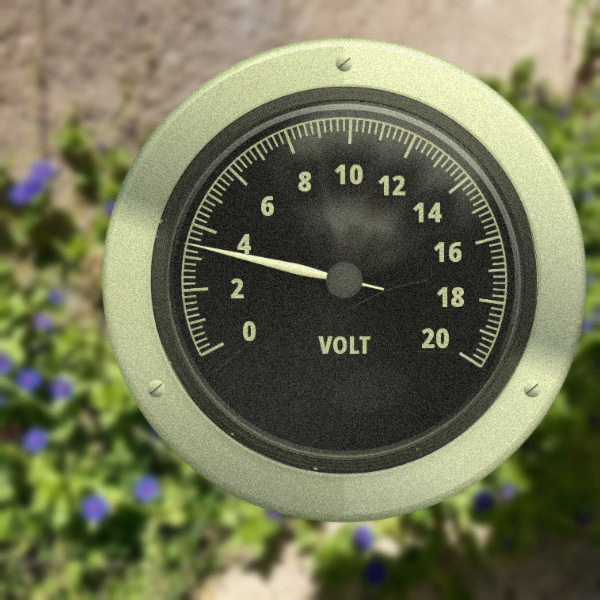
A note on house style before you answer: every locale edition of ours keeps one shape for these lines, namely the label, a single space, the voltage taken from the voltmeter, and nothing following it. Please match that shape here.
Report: 3.4 V
